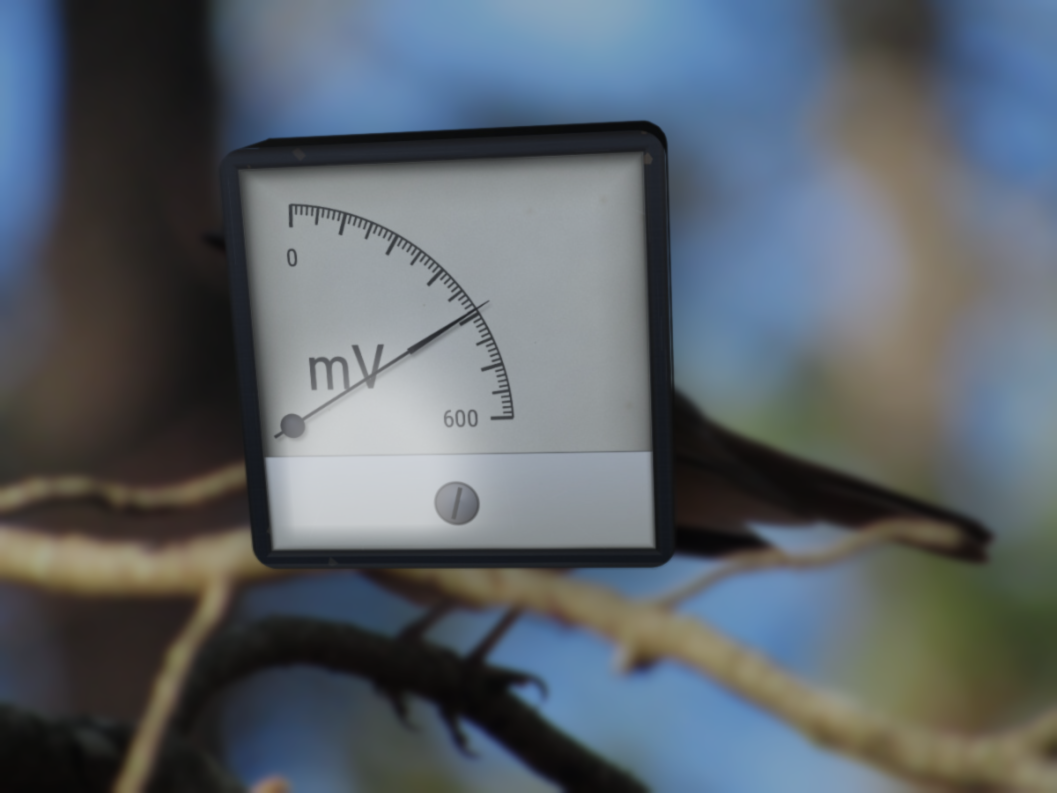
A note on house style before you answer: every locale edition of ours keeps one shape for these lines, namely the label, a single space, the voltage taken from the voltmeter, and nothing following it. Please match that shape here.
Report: 390 mV
